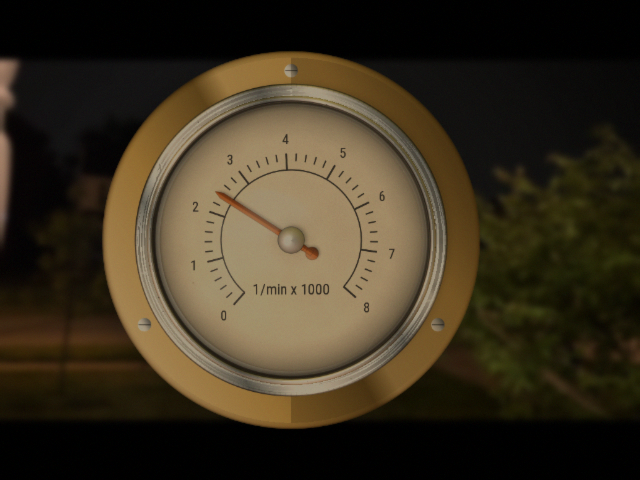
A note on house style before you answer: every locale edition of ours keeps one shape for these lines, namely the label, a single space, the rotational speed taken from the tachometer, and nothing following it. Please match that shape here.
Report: 2400 rpm
